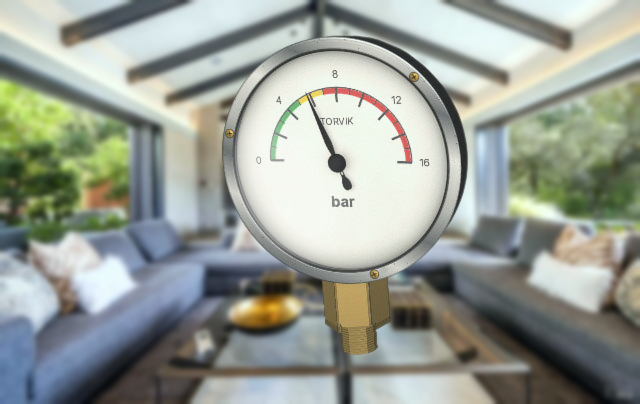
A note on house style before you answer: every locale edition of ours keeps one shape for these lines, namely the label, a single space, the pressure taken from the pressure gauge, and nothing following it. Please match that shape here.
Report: 6 bar
